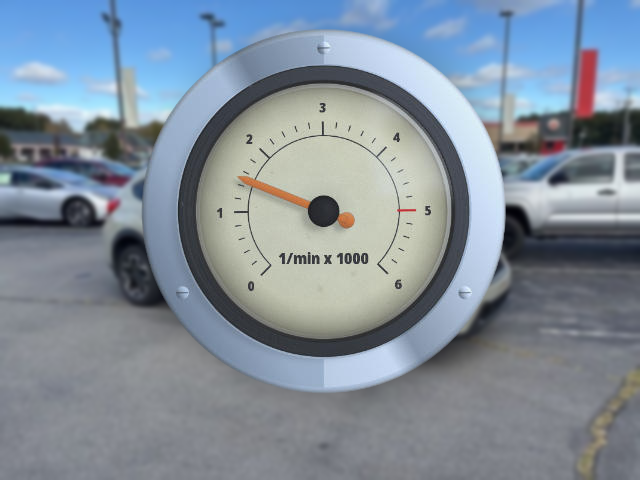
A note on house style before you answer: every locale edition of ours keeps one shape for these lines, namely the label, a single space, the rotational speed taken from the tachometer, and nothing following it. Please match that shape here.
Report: 1500 rpm
